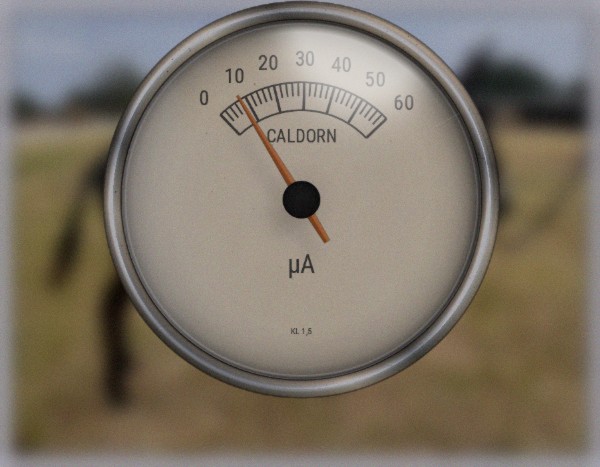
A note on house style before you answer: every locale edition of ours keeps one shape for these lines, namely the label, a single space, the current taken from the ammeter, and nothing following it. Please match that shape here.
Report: 8 µA
